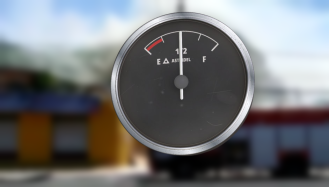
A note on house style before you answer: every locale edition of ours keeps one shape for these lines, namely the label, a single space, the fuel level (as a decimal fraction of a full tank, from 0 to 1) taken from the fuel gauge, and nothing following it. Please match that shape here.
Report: 0.5
